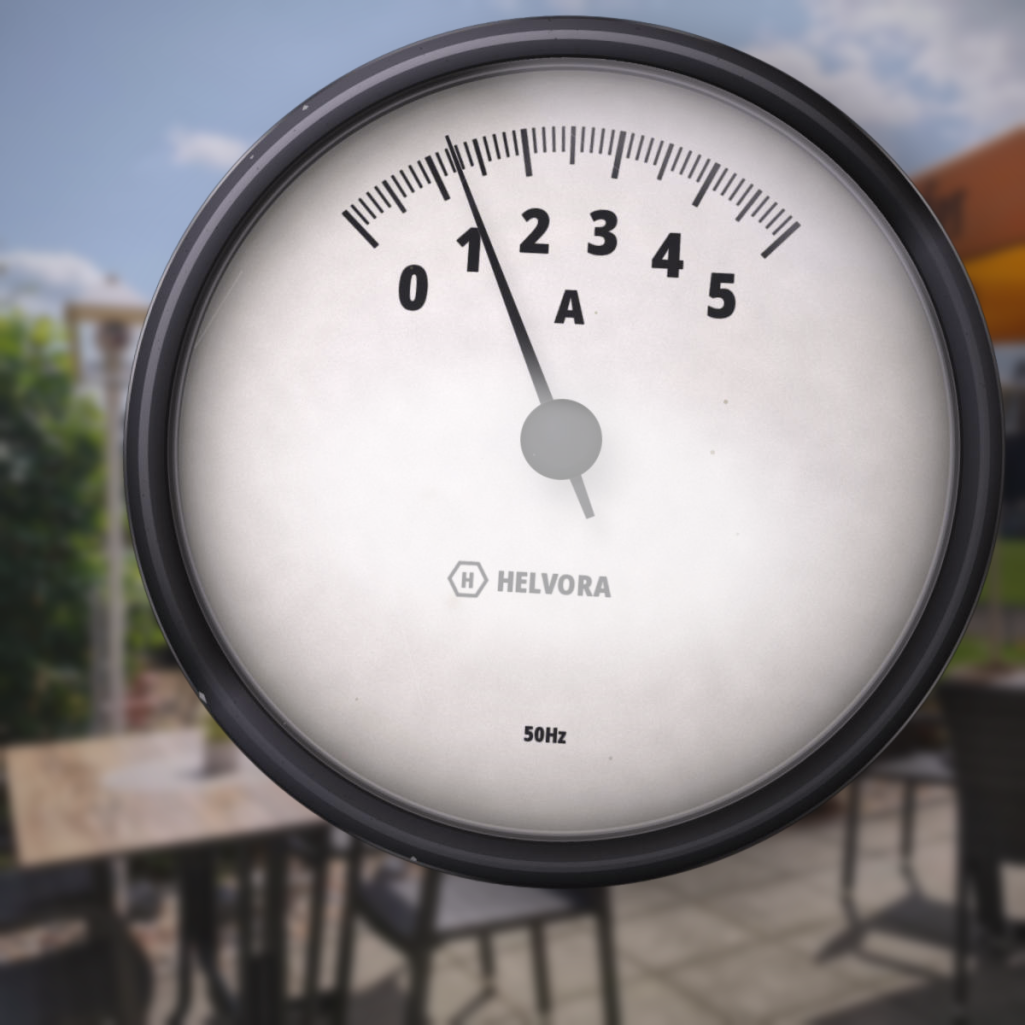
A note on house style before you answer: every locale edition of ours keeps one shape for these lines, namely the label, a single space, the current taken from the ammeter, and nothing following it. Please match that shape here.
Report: 1.25 A
